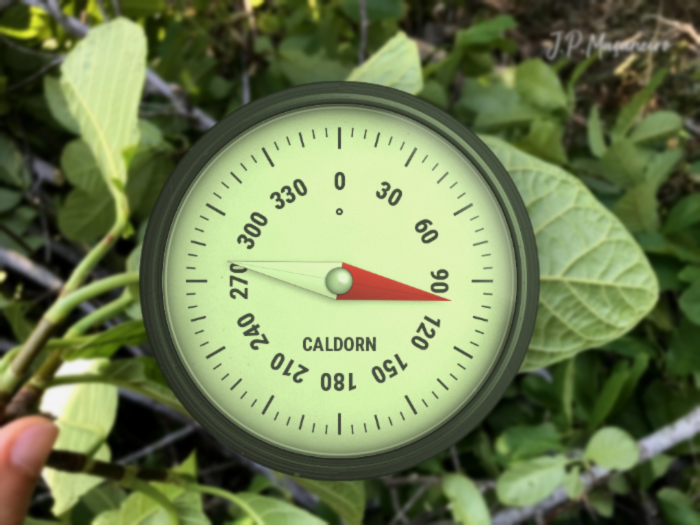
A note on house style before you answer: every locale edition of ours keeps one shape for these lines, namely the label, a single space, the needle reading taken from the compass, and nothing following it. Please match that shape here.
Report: 100 °
